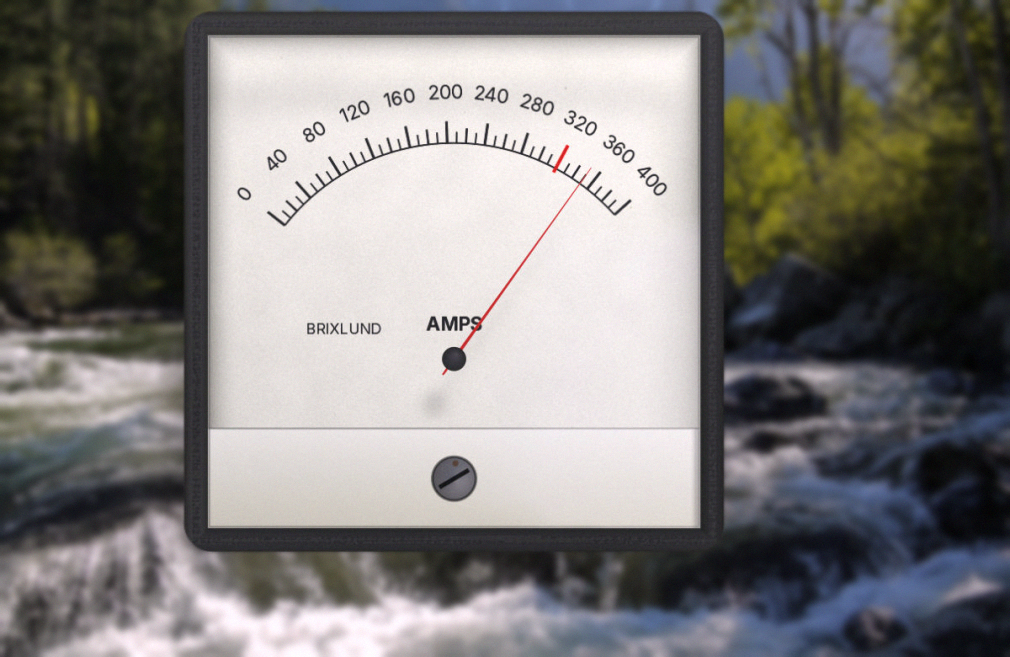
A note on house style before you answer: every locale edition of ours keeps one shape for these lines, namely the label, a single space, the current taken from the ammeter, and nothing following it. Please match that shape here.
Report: 350 A
